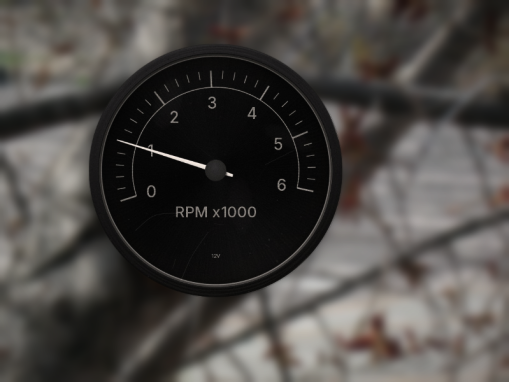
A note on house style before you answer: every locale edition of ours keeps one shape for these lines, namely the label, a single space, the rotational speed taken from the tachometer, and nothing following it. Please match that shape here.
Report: 1000 rpm
